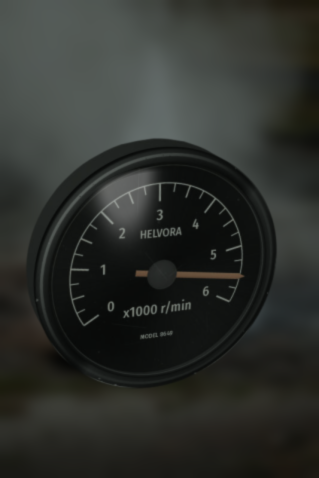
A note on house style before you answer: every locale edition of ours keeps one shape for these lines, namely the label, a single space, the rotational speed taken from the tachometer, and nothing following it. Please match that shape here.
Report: 5500 rpm
